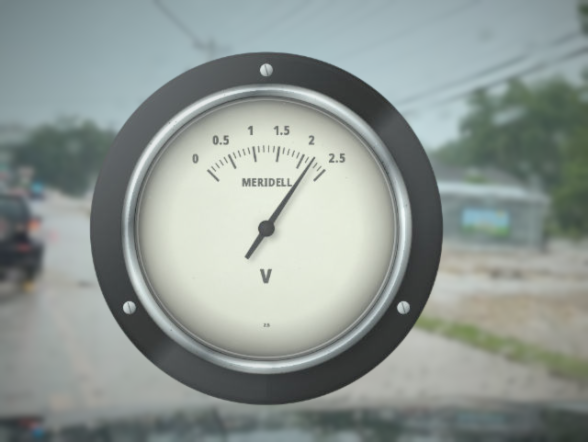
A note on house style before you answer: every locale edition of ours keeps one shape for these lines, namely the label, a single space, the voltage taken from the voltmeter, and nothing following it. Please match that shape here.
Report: 2.2 V
